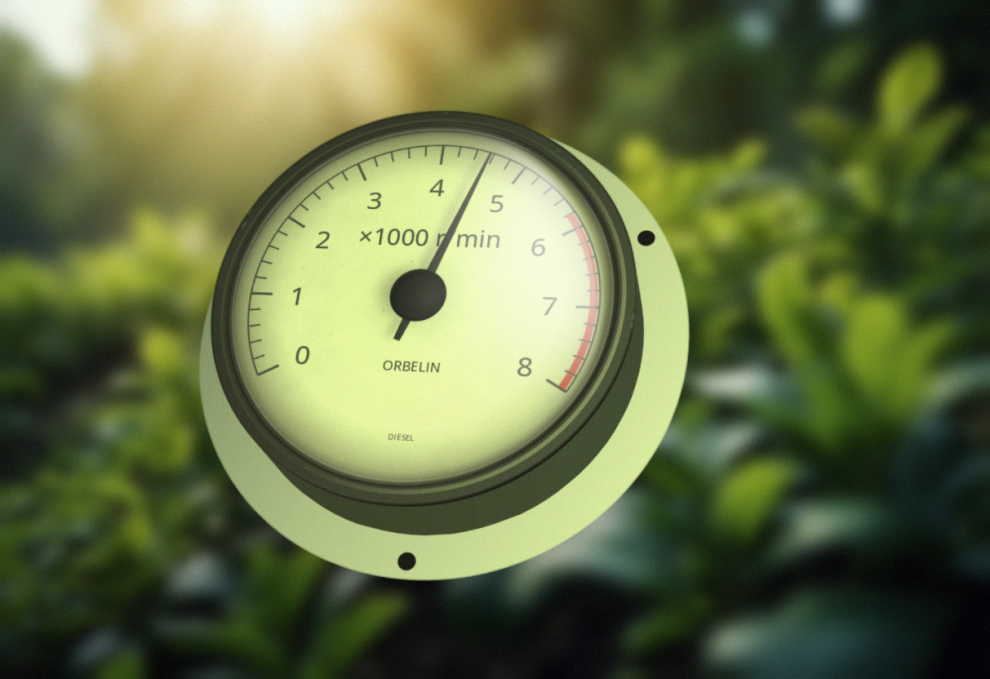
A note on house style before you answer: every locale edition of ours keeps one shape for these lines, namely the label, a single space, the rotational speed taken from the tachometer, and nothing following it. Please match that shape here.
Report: 4600 rpm
